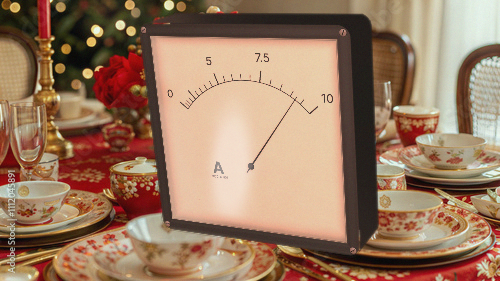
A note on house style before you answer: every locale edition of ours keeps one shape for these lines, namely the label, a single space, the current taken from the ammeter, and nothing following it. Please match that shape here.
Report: 9.25 A
